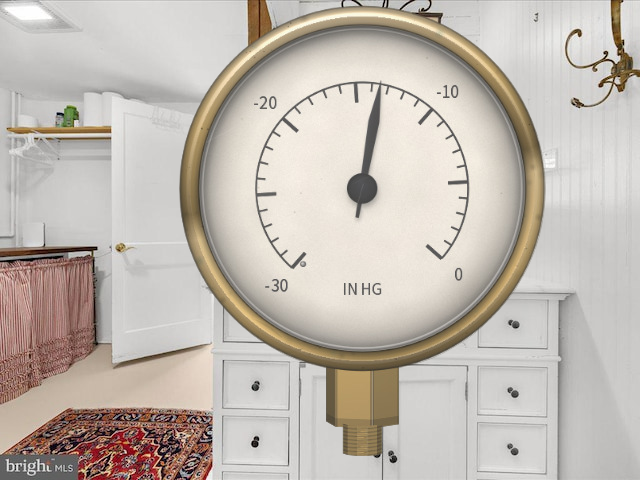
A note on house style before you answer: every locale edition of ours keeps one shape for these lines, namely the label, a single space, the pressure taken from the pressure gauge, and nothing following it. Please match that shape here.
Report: -13.5 inHg
